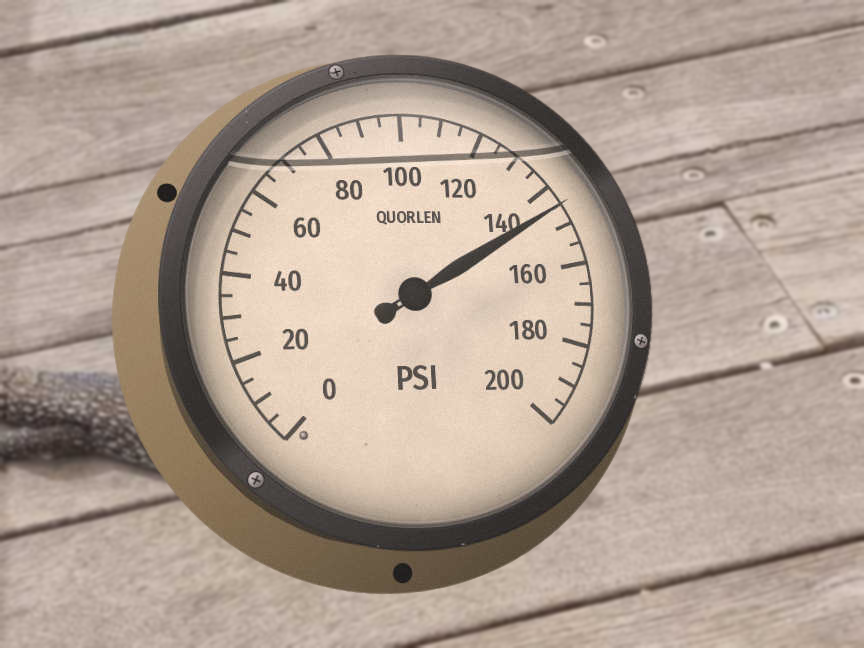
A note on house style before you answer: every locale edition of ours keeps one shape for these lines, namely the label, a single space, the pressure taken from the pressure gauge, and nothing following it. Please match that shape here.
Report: 145 psi
